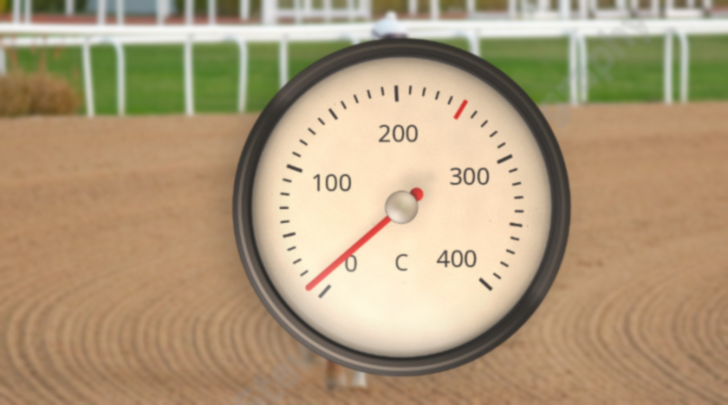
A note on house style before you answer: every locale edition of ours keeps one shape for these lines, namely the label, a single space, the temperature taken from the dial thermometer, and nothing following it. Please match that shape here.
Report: 10 °C
